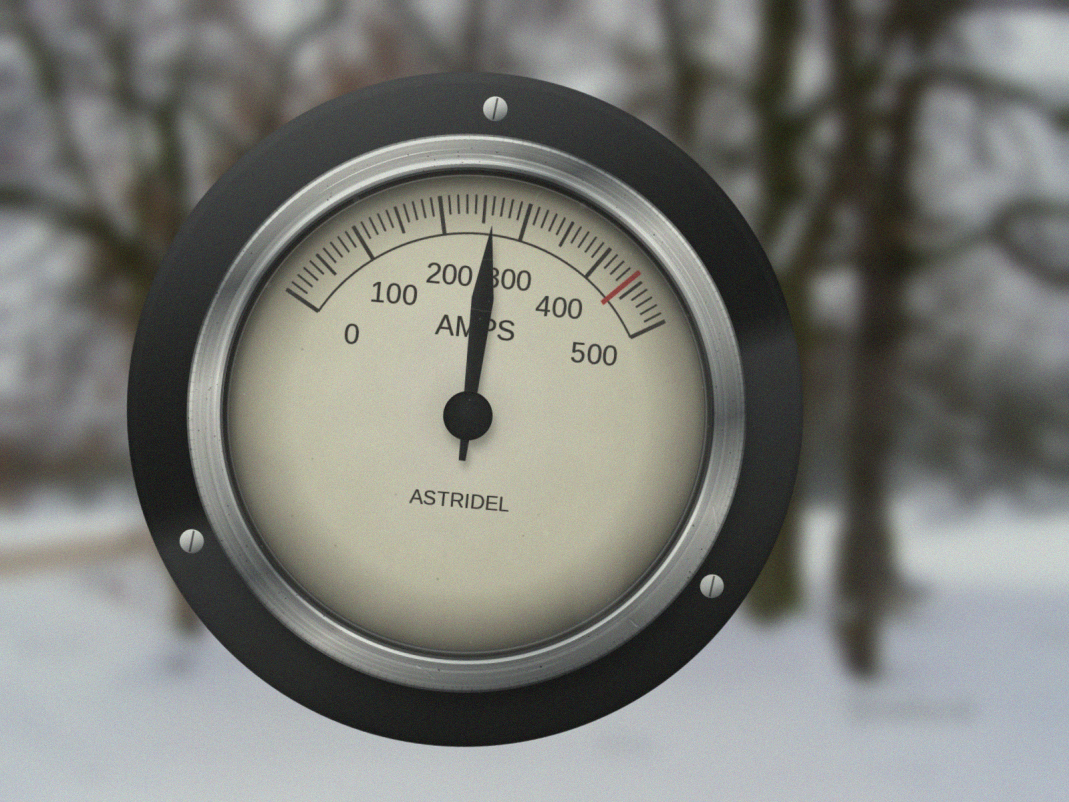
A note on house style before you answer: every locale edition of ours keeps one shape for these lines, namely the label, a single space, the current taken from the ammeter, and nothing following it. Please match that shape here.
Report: 260 A
